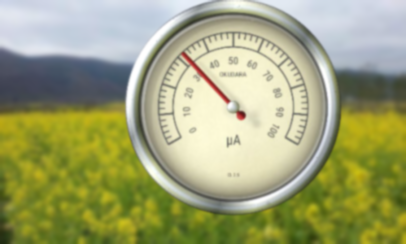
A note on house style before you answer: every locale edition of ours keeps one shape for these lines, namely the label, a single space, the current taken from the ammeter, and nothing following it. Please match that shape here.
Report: 32 µA
